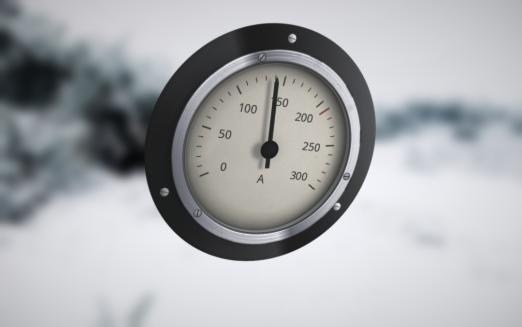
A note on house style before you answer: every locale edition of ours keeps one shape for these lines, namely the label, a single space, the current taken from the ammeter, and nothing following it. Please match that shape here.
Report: 140 A
